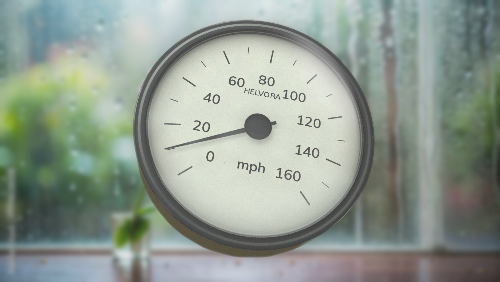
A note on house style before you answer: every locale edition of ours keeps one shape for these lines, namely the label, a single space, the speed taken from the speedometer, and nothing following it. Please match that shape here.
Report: 10 mph
